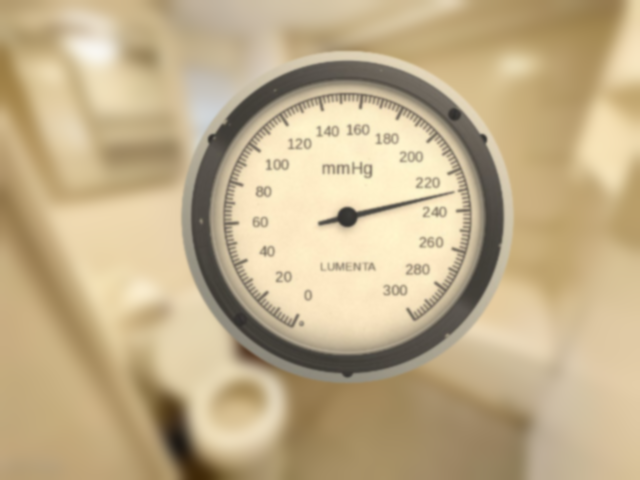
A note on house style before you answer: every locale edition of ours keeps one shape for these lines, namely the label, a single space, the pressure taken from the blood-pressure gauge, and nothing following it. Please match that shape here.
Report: 230 mmHg
